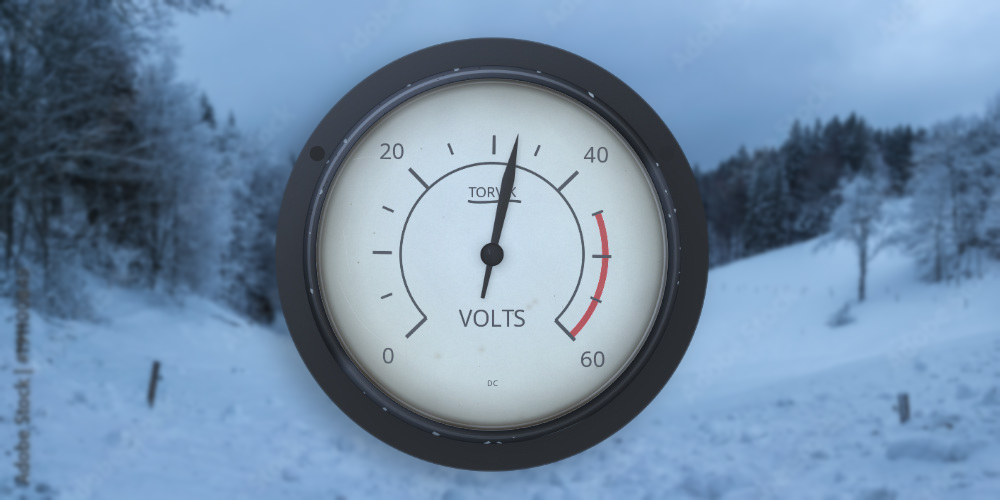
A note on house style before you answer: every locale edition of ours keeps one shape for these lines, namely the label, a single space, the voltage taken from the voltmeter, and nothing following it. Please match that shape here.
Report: 32.5 V
